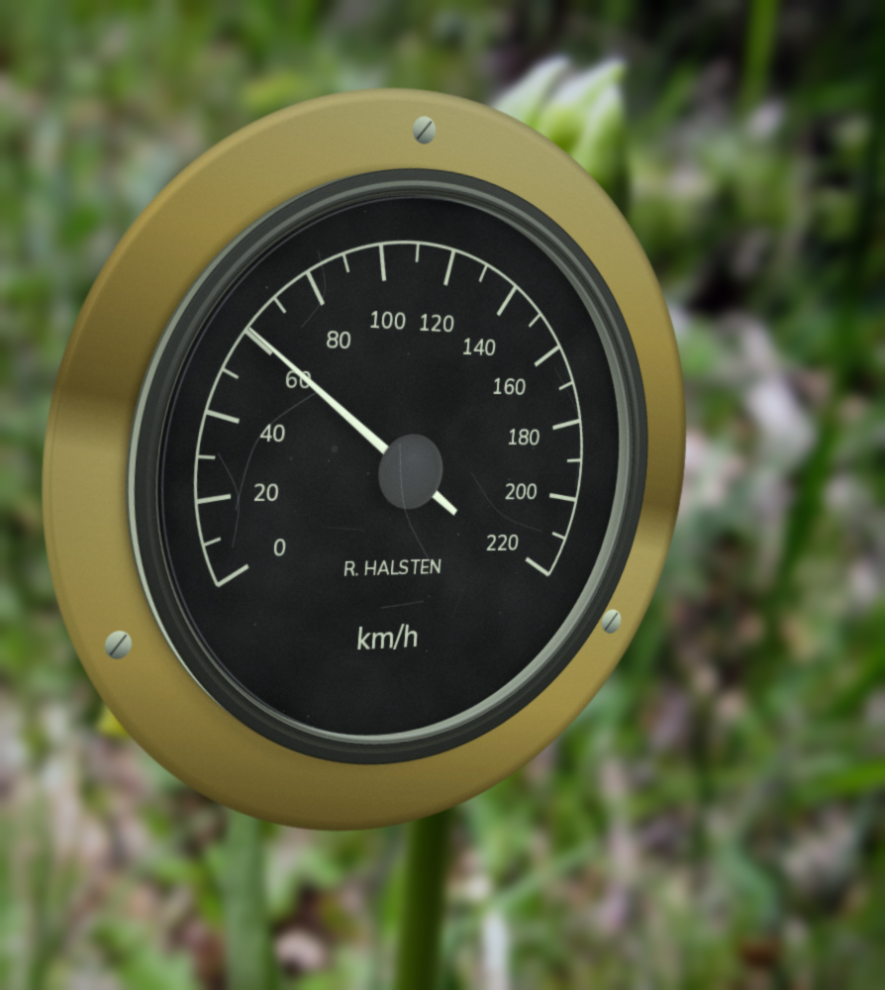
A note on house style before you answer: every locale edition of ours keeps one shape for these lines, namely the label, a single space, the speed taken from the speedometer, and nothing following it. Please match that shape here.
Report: 60 km/h
